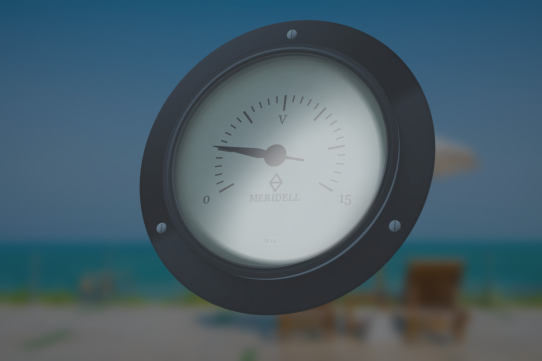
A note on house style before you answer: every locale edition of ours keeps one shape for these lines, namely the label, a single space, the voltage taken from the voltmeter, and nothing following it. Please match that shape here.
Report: 2.5 V
